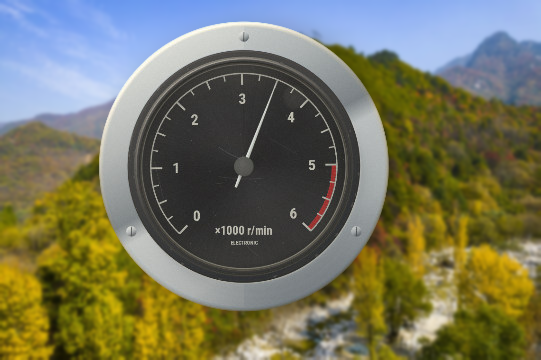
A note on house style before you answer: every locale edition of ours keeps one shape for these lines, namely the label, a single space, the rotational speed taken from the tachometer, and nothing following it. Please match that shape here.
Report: 3500 rpm
